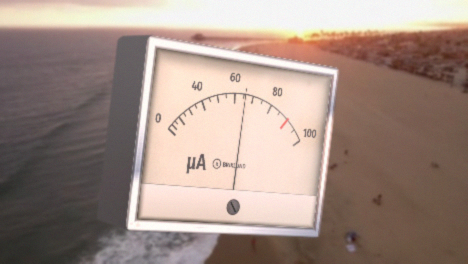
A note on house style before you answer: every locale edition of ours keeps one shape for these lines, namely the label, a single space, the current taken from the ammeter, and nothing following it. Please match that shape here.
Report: 65 µA
